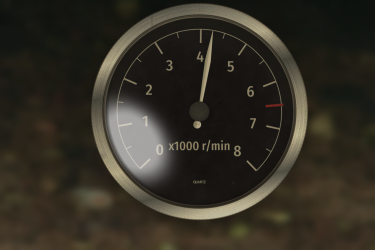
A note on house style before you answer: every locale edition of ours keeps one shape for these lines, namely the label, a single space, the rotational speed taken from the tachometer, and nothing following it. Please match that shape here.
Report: 4250 rpm
